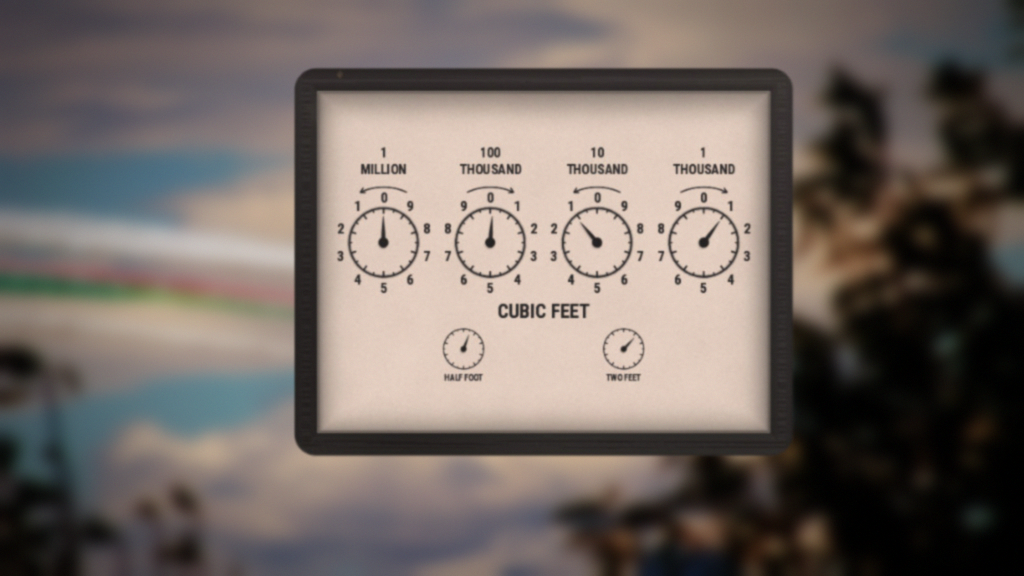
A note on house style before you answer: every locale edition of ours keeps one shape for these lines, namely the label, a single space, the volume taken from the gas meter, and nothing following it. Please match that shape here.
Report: 1100 ft³
